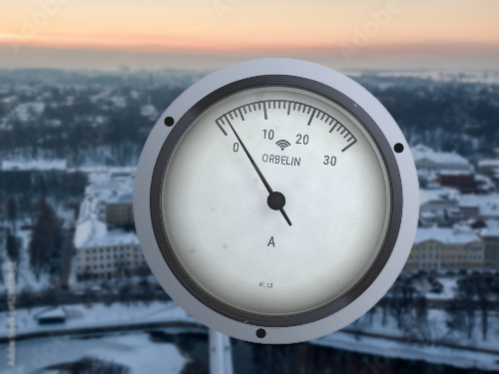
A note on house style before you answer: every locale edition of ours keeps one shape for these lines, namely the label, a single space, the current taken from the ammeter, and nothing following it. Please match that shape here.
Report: 2 A
